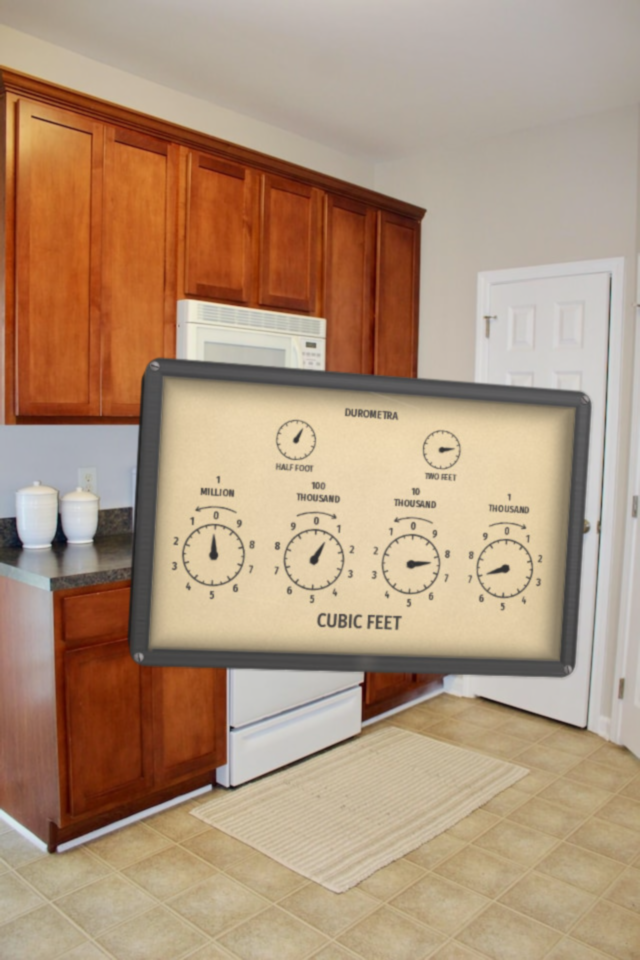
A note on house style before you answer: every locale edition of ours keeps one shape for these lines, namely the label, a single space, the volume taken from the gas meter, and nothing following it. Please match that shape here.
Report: 7700 ft³
